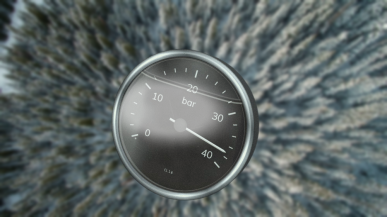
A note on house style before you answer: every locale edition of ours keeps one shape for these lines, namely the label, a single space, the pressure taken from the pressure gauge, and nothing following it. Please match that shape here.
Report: 37 bar
